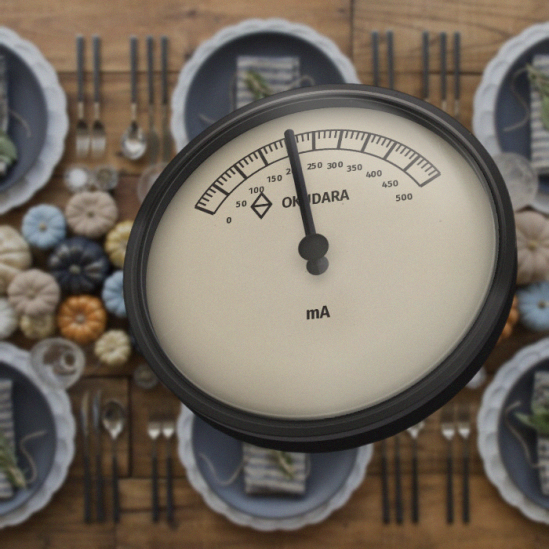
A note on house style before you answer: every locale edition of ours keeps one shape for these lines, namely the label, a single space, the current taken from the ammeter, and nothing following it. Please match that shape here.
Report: 210 mA
